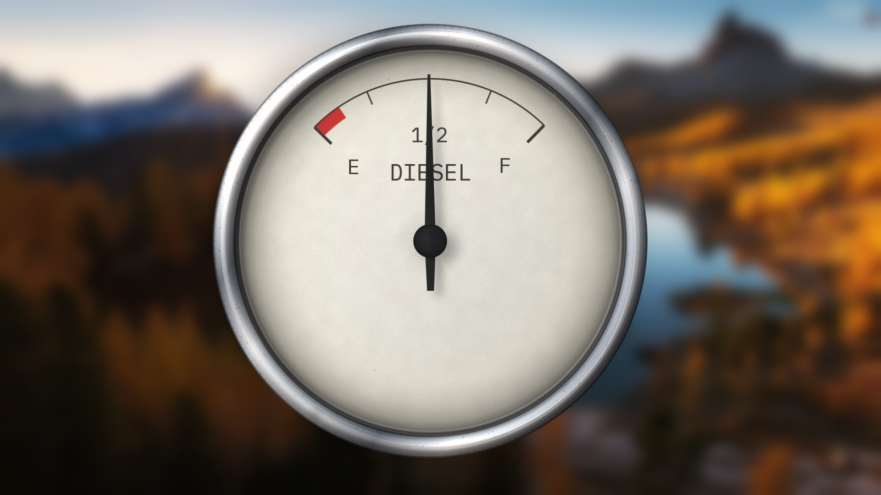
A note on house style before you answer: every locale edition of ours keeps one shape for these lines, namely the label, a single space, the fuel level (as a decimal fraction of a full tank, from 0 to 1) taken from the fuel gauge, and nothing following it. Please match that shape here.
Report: 0.5
